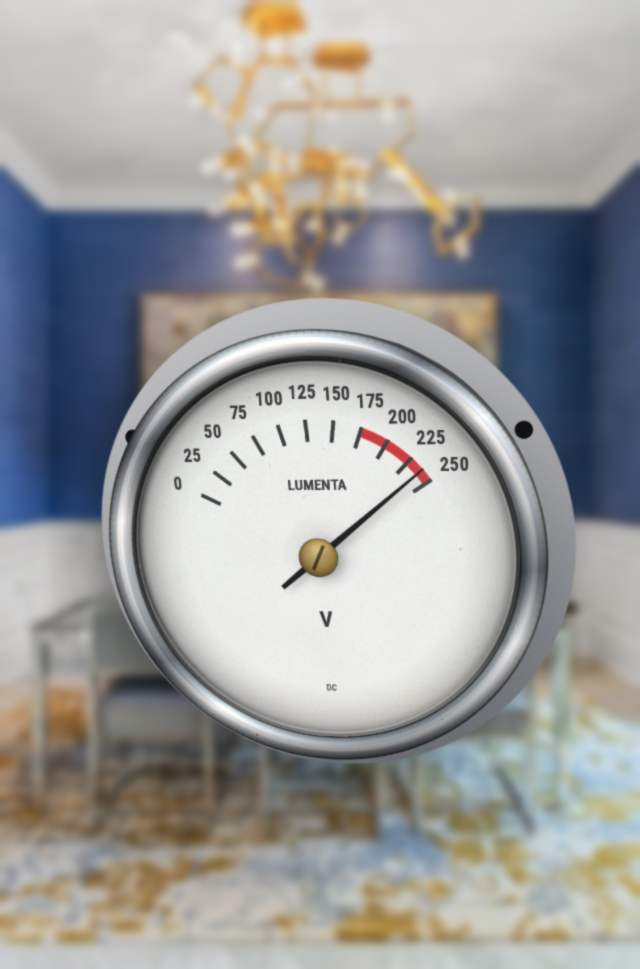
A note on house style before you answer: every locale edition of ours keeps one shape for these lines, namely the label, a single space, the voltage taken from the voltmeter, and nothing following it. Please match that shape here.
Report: 237.5 V
